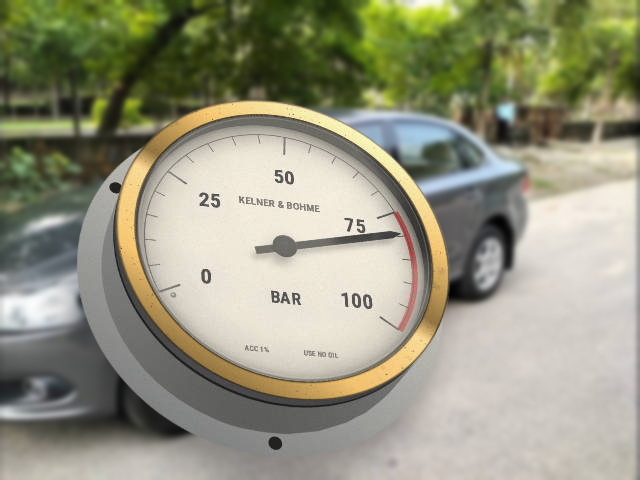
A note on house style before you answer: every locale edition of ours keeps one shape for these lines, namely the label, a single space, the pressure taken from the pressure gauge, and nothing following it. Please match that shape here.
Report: 80 bar
